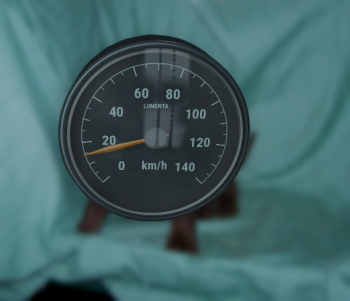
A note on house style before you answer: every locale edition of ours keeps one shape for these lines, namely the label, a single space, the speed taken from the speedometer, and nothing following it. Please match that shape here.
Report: 15 km/h
